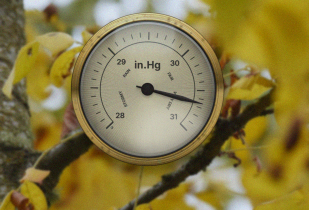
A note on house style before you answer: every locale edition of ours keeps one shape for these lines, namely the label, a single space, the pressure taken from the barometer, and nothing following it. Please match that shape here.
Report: 30.65 inHg
